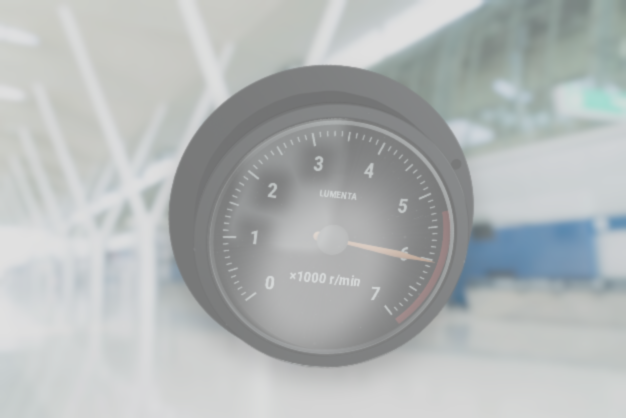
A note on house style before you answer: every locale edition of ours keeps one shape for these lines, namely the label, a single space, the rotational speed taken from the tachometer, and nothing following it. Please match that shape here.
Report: 6000 rpm
